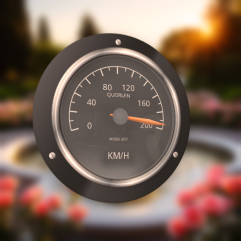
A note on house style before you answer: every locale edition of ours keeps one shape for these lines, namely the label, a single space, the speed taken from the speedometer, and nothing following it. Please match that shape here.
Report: 195 km/h
